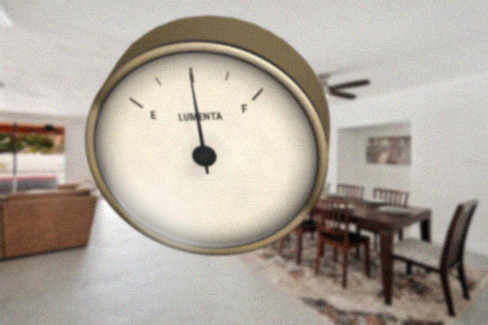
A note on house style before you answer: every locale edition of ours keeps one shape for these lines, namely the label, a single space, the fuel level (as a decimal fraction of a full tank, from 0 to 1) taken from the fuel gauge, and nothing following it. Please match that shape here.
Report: 0.5
